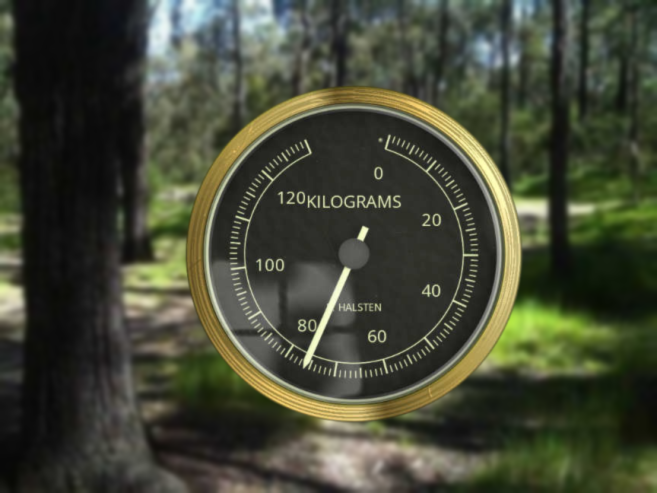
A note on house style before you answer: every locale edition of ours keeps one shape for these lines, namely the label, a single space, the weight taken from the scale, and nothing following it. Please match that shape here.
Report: 76 kg
